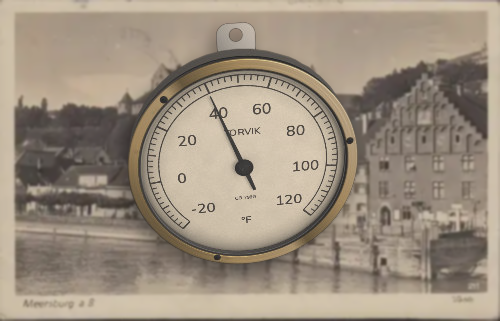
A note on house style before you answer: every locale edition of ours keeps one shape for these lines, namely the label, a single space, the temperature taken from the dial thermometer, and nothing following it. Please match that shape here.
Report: 40 °F
